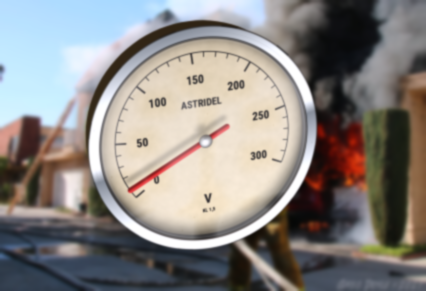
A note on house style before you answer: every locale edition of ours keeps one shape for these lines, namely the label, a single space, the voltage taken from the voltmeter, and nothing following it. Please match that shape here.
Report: 10 V
